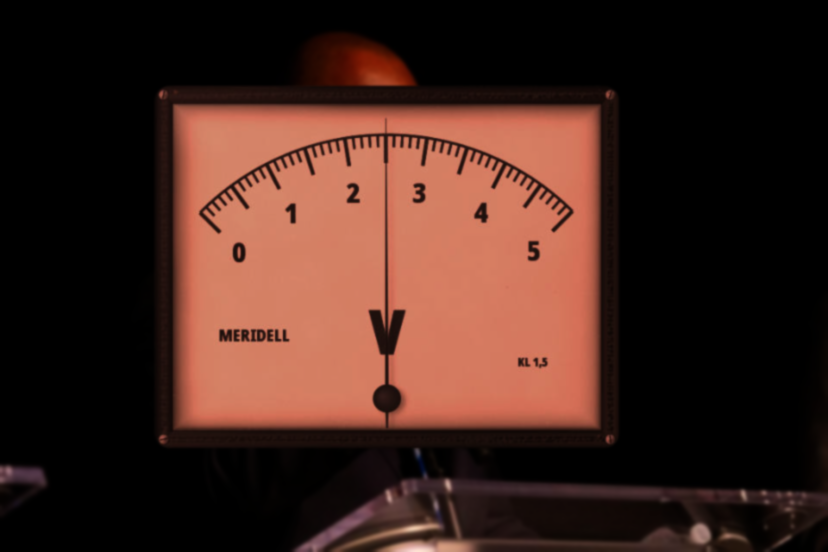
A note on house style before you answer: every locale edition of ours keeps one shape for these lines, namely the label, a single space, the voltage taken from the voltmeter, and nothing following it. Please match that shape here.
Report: 2.5 V
